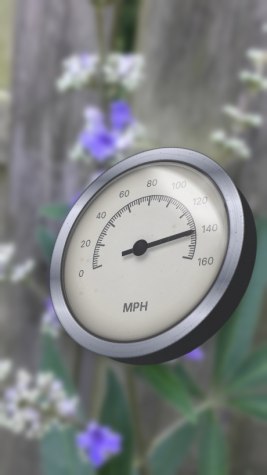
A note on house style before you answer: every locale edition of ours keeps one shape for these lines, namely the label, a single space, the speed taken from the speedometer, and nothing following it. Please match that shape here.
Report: 140 mph
